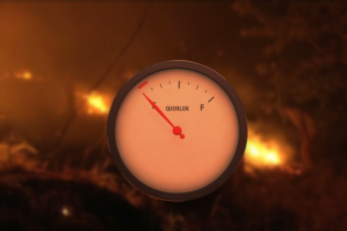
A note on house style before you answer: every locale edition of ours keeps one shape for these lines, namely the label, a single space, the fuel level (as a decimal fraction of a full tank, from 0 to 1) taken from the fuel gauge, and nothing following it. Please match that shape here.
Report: 0
